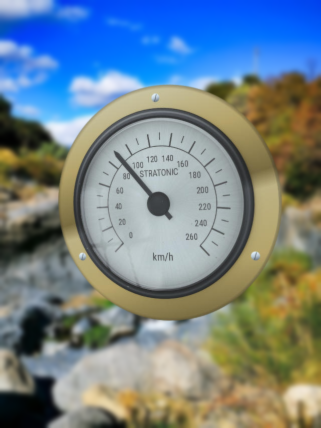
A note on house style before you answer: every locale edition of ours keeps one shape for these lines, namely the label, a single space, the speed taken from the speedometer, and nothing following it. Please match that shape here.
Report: 90 km/h
